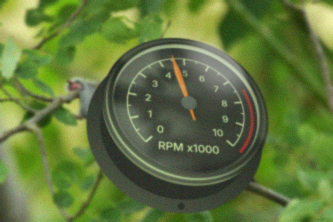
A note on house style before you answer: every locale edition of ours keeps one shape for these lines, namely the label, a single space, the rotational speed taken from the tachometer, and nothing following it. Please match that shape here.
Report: 4500 rpm
